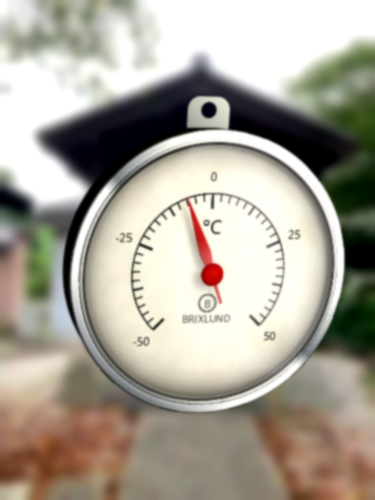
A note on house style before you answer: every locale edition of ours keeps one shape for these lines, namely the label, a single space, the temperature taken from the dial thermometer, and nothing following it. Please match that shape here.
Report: -7.5 °C
